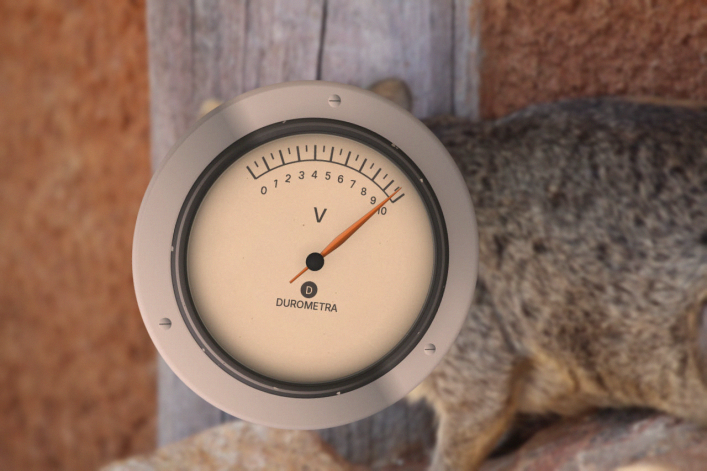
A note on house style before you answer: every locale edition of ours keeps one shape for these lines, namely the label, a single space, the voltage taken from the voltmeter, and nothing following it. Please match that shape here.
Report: 9.5 V
